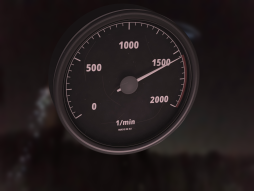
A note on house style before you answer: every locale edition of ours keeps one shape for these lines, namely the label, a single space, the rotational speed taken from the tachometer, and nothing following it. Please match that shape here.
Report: 1550 rpm
